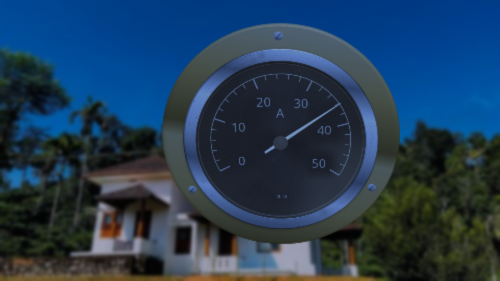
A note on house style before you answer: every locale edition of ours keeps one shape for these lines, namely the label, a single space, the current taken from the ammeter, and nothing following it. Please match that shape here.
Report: 36 A
